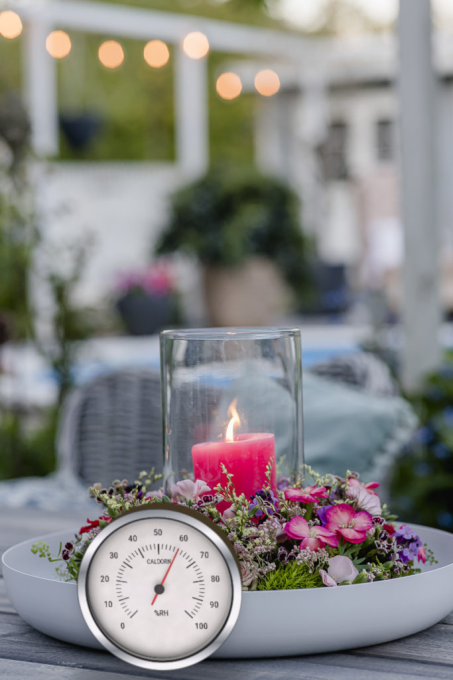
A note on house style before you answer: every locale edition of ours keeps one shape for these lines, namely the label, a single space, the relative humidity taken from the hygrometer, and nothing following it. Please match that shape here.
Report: 60 %
